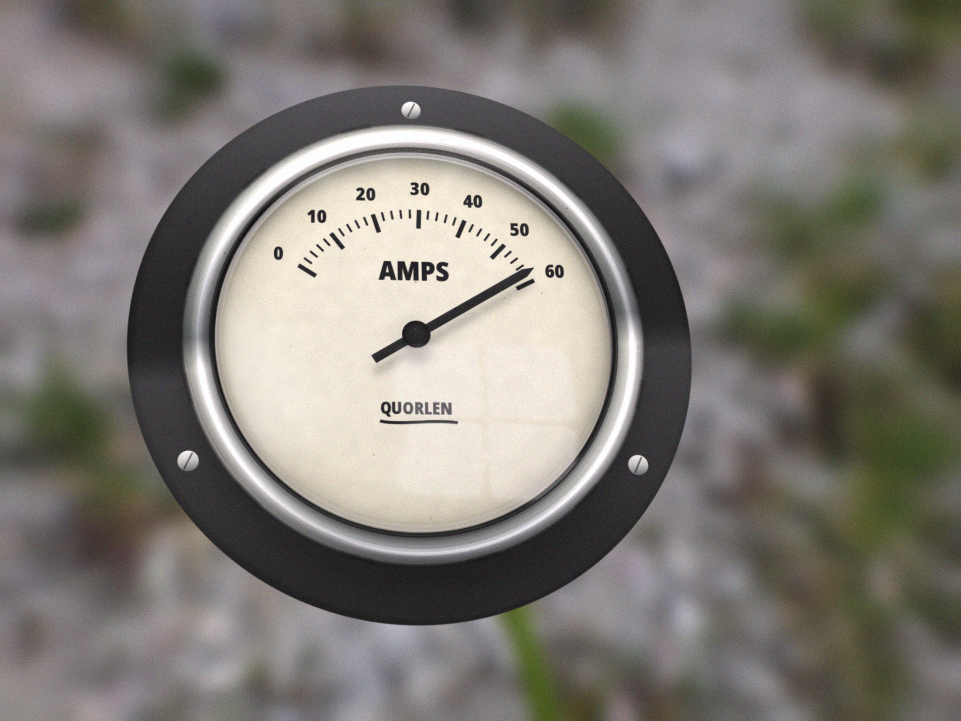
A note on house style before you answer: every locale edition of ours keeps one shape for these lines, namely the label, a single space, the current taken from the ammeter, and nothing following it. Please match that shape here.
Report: 58 A
